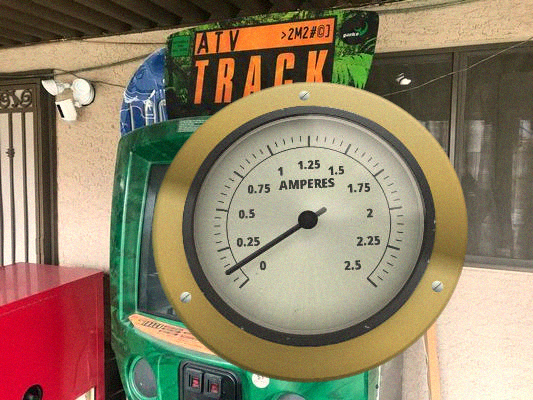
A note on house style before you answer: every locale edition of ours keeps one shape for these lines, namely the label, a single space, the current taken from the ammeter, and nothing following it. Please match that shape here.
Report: 0.1 A
